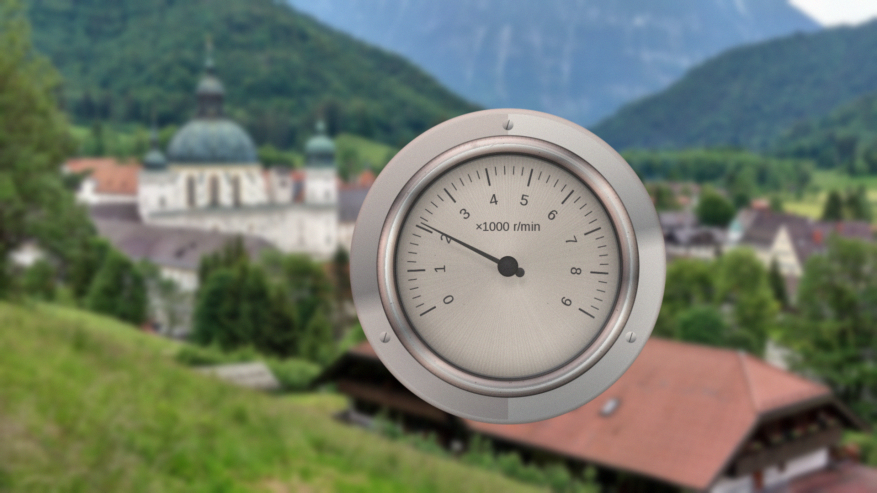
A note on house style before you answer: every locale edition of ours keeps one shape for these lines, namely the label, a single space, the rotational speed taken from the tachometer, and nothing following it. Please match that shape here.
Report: 2100 rpm
